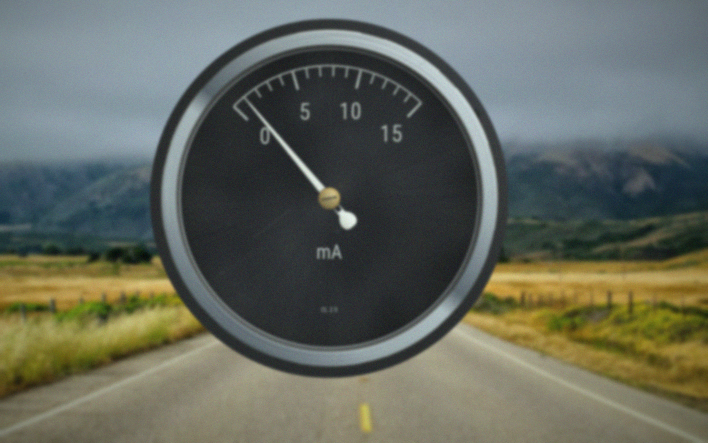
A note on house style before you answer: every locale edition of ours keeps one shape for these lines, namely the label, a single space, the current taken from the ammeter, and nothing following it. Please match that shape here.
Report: 1 mA
